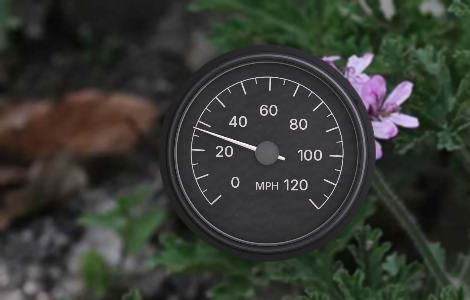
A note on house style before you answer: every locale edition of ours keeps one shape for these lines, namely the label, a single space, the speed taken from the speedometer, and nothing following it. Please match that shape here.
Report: 27.5 mph
